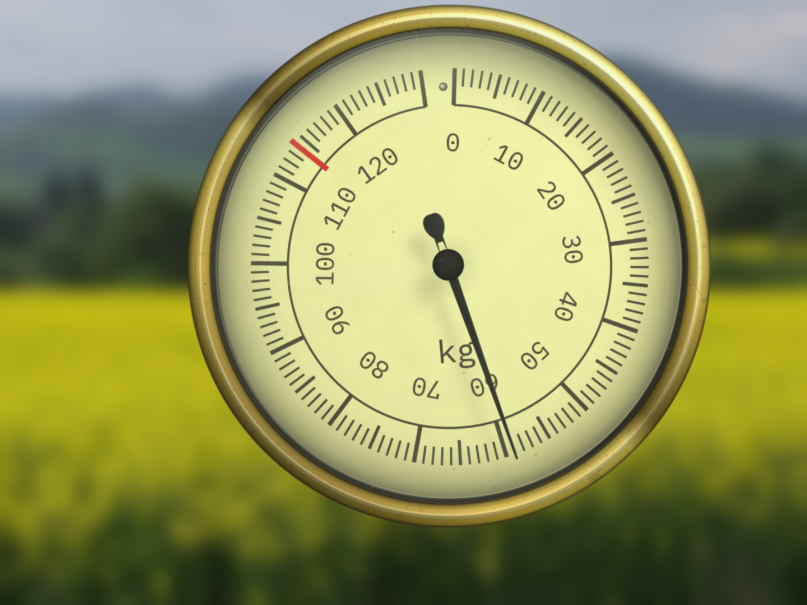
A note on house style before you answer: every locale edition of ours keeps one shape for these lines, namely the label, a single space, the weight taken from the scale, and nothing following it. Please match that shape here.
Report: 59 kg
